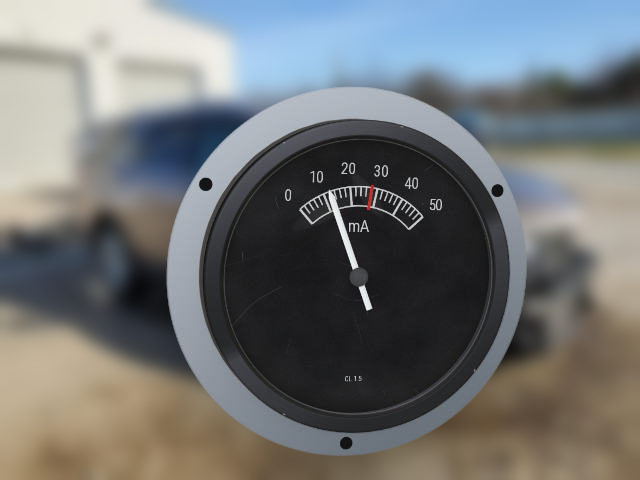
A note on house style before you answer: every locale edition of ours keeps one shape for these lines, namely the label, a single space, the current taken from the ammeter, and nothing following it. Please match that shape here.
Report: 12 mA
